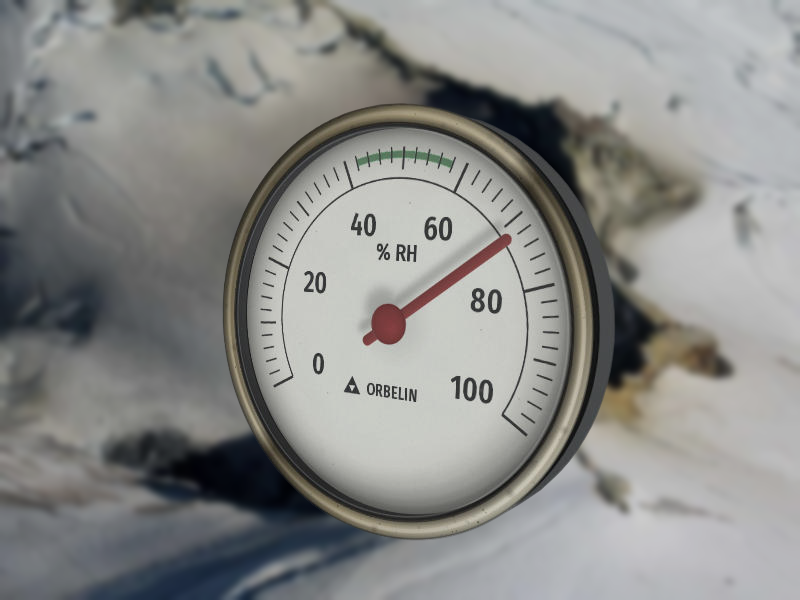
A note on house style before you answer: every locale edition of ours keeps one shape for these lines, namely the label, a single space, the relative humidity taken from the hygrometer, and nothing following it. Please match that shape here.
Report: 72 %
